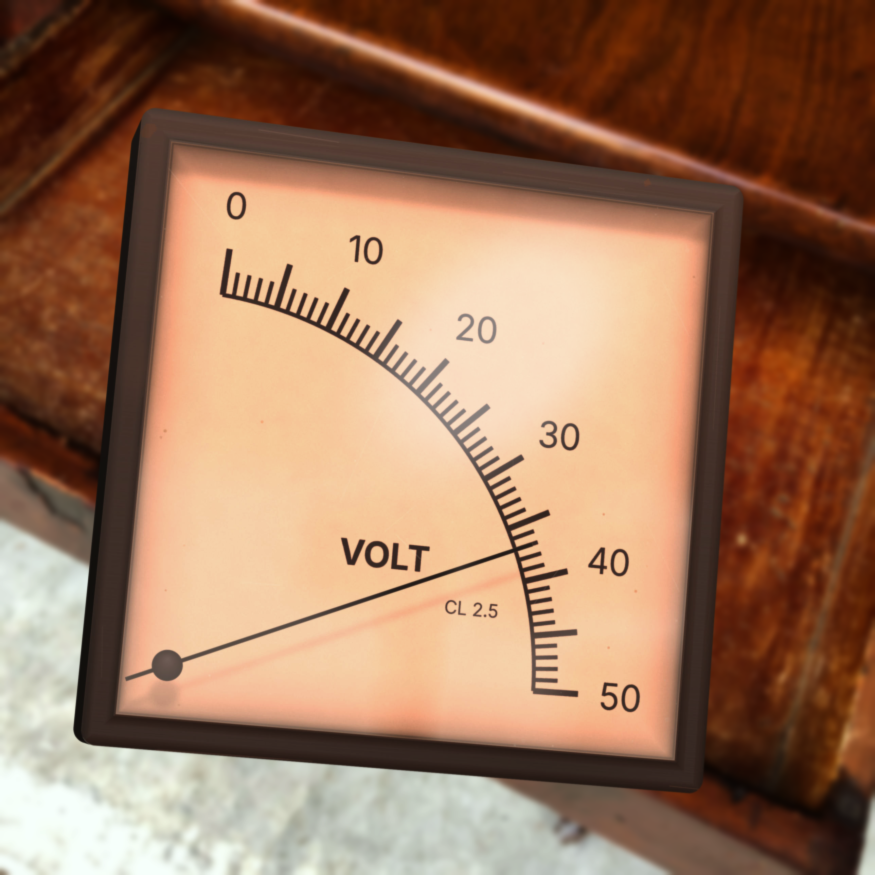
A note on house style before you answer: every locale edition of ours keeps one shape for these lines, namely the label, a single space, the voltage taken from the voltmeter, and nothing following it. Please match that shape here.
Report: 37 V
